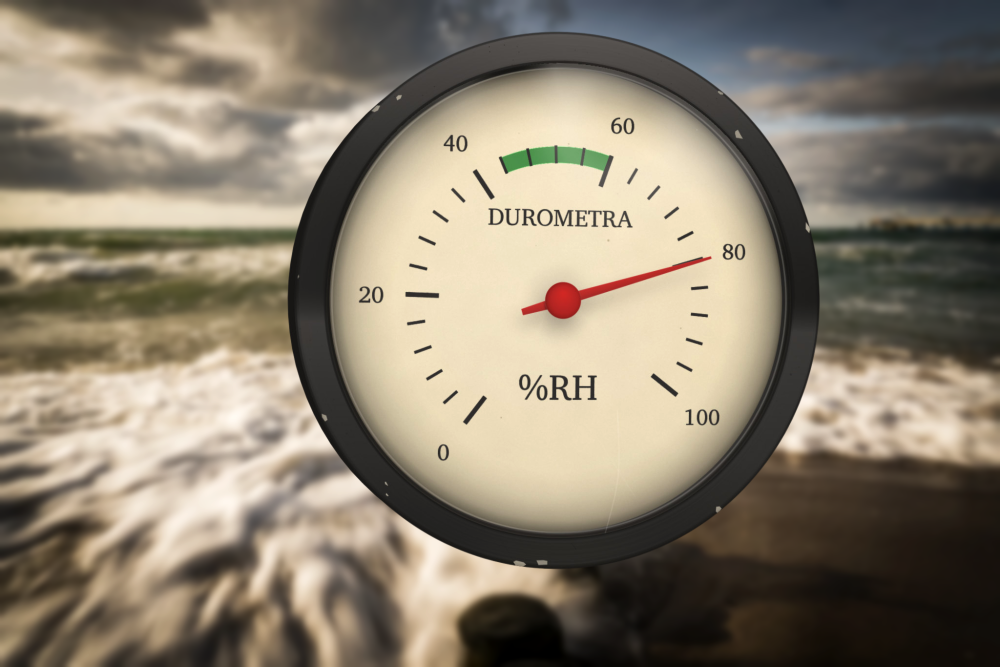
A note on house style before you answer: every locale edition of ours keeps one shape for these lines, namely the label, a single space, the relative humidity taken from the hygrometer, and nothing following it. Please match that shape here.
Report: 80 %
